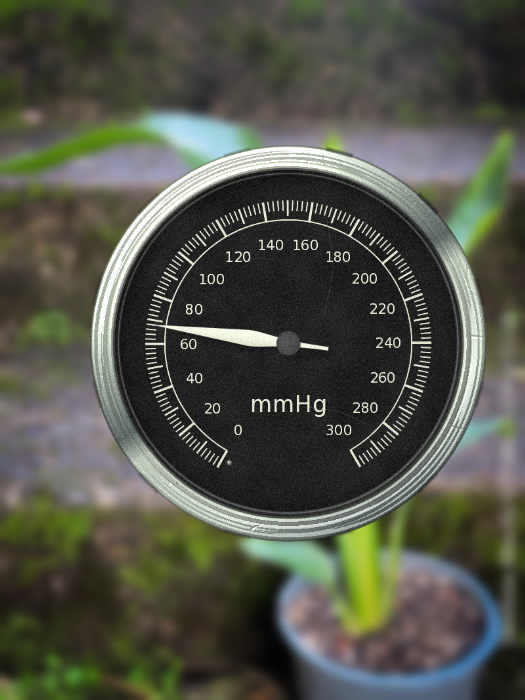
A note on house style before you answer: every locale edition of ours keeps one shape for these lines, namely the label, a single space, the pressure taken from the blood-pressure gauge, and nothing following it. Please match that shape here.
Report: 68 mmHg
